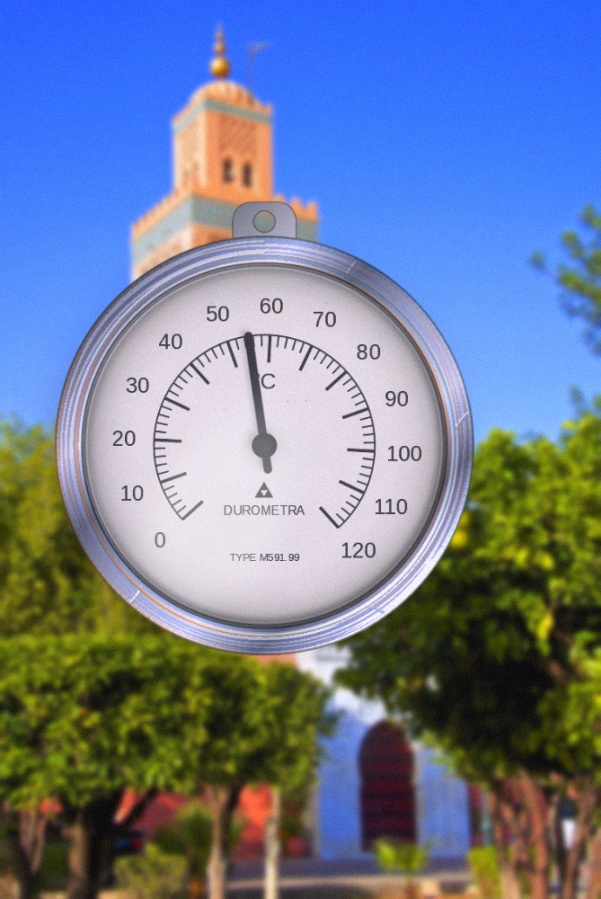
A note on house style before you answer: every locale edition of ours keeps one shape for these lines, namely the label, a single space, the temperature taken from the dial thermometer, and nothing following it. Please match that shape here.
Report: 55 °C
